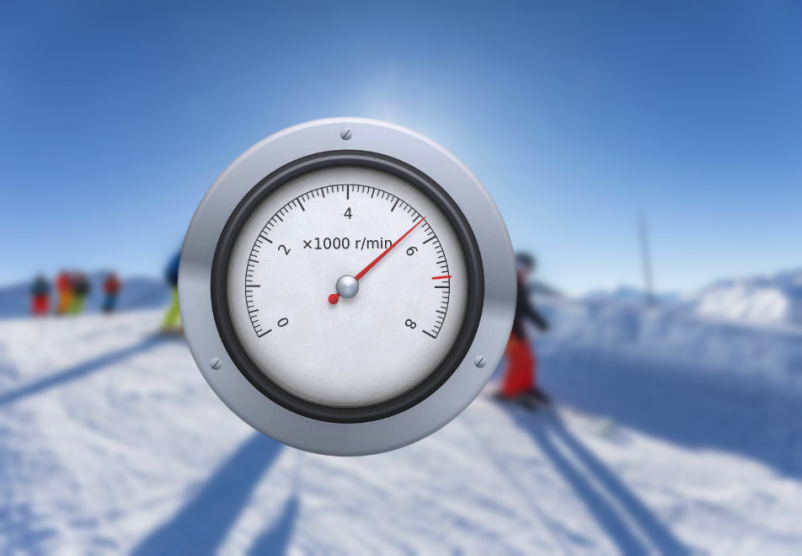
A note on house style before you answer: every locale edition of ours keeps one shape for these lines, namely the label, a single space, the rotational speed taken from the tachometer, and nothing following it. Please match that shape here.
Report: 5600 rpm
